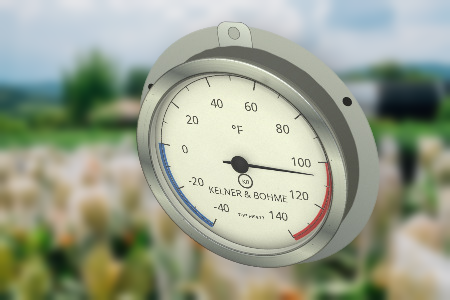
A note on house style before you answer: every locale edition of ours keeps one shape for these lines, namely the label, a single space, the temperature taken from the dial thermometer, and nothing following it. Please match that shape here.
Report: 105 °F
